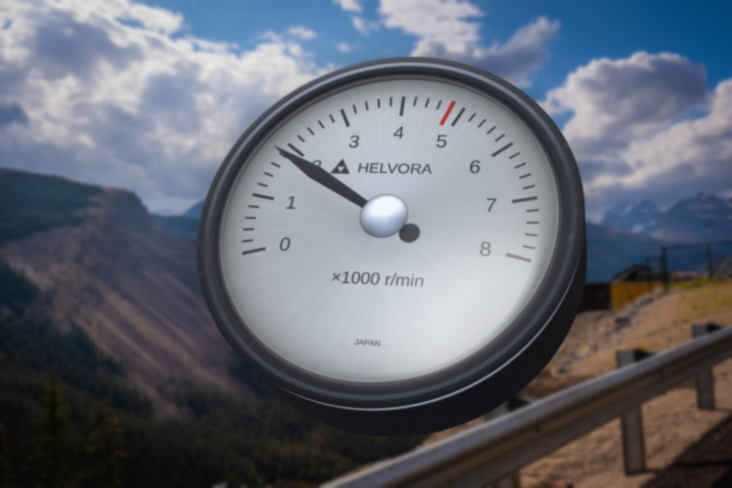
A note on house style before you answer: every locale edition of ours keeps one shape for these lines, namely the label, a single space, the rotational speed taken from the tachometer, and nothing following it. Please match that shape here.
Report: 1800 rpm
